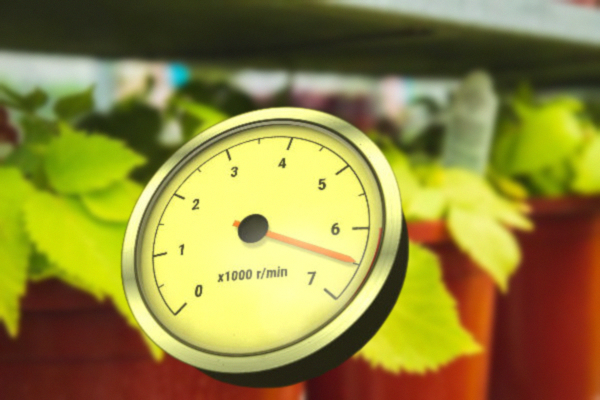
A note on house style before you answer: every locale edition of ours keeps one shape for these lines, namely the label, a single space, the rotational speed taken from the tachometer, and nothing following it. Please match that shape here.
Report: 6500 rpm
